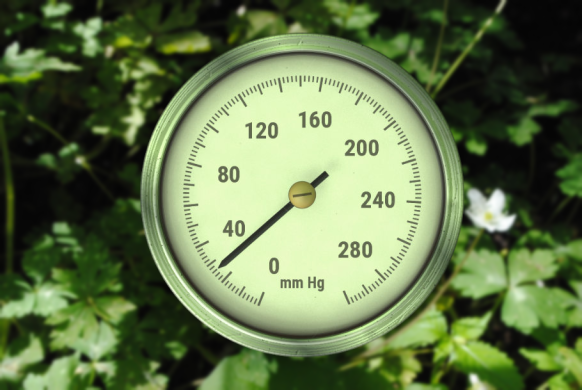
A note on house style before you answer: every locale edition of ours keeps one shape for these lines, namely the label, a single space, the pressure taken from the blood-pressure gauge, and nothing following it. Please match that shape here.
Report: 26 mmHg
